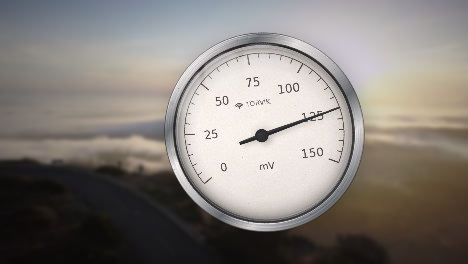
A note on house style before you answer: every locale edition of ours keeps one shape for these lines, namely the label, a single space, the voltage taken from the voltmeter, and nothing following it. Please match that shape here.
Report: 125 mV
